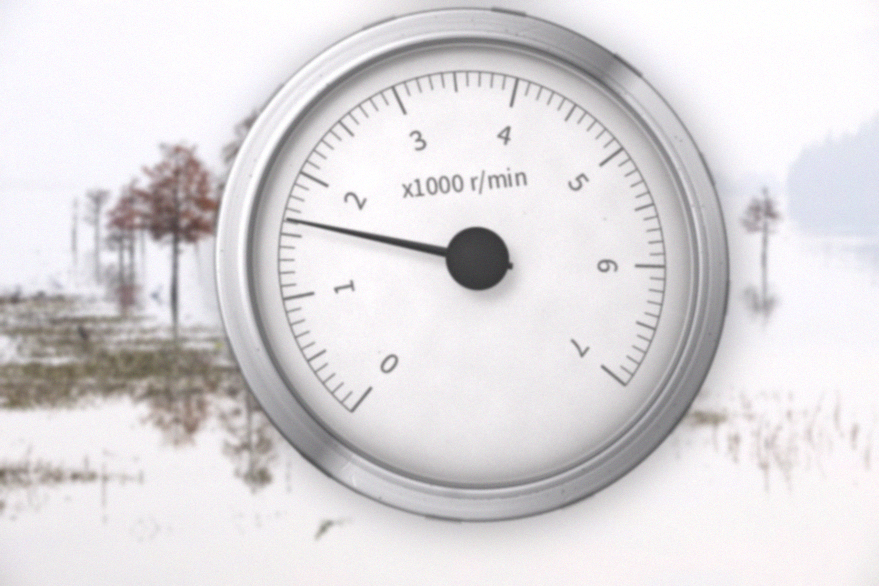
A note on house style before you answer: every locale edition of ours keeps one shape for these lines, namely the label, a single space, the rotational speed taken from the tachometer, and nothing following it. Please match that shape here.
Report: 1600 rpm
